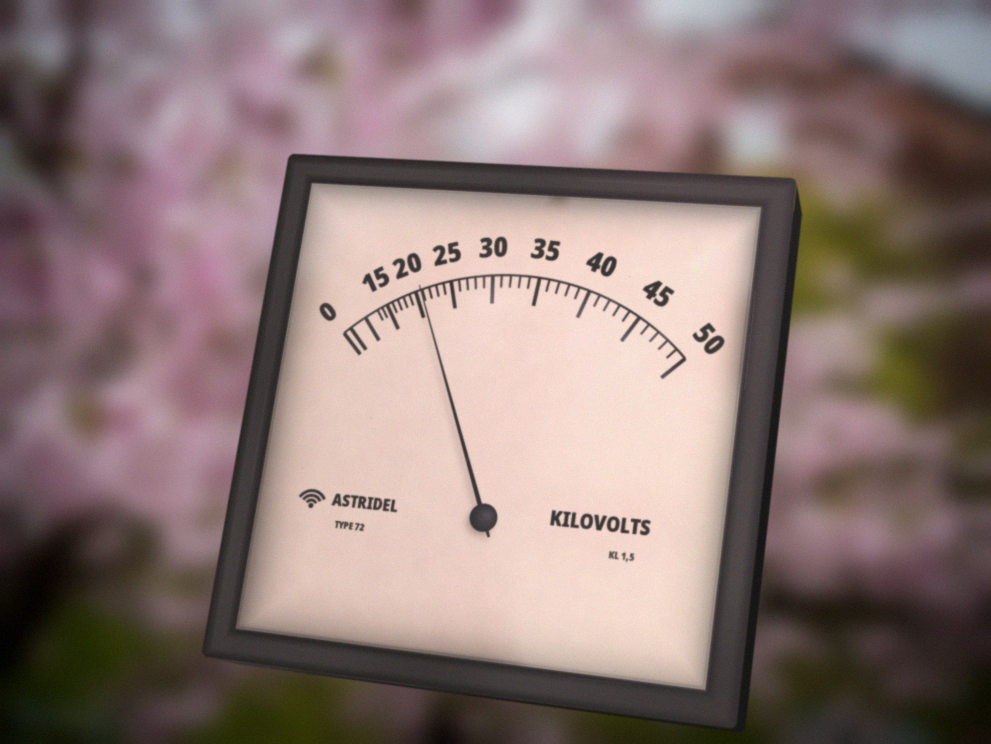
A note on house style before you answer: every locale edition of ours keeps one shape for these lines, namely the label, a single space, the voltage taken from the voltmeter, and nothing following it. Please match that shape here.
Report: 21 kV
